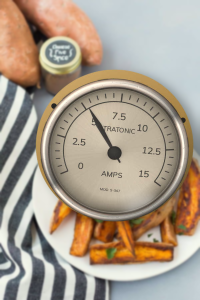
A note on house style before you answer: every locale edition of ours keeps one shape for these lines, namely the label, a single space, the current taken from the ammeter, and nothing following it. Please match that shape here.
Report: 5.25 A
